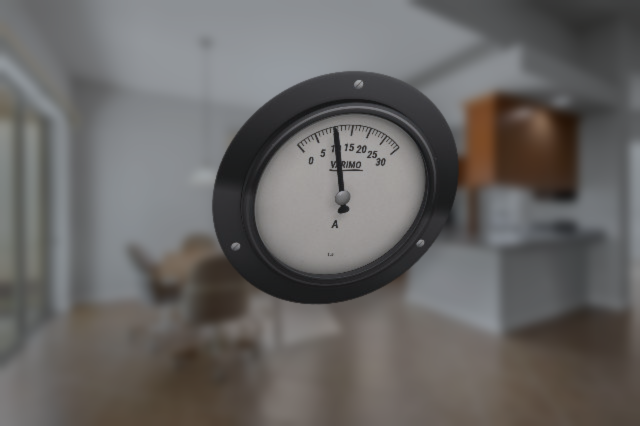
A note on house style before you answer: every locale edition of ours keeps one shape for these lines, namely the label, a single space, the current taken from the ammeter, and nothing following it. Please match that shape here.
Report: 10 A
